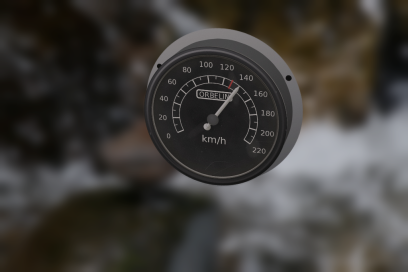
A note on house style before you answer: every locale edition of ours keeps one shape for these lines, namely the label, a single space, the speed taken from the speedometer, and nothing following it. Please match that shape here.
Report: 140 km/h
